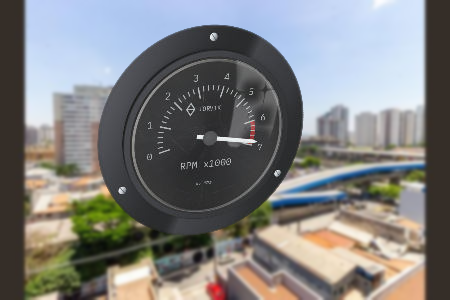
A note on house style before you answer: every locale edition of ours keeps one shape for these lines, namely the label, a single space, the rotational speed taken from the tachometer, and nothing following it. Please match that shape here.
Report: 6800 rpm
